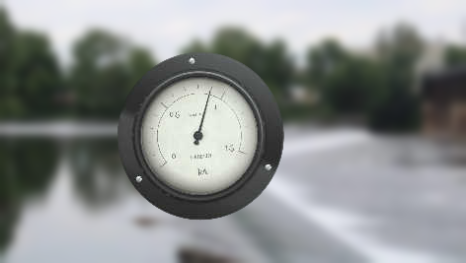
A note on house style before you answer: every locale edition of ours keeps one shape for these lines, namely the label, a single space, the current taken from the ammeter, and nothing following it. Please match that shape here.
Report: 0.9 kA
